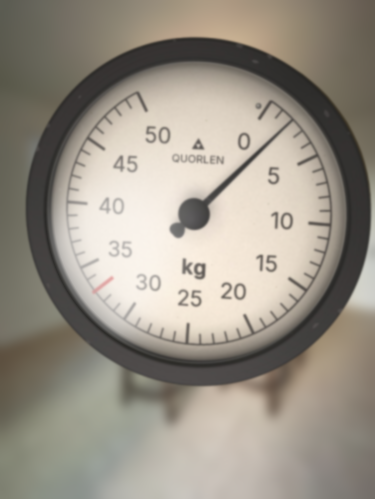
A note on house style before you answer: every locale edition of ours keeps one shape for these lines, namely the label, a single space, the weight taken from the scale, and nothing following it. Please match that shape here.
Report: 2 kg
